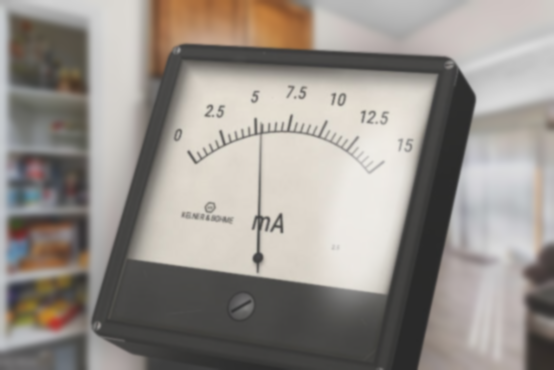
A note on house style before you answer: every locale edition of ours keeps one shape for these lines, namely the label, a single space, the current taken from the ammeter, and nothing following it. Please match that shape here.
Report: 5.5 mA
